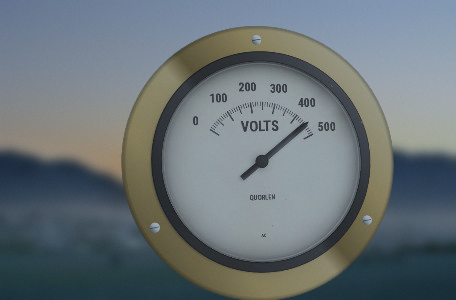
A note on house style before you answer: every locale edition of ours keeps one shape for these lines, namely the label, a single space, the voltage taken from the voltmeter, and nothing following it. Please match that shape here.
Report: 450 V
